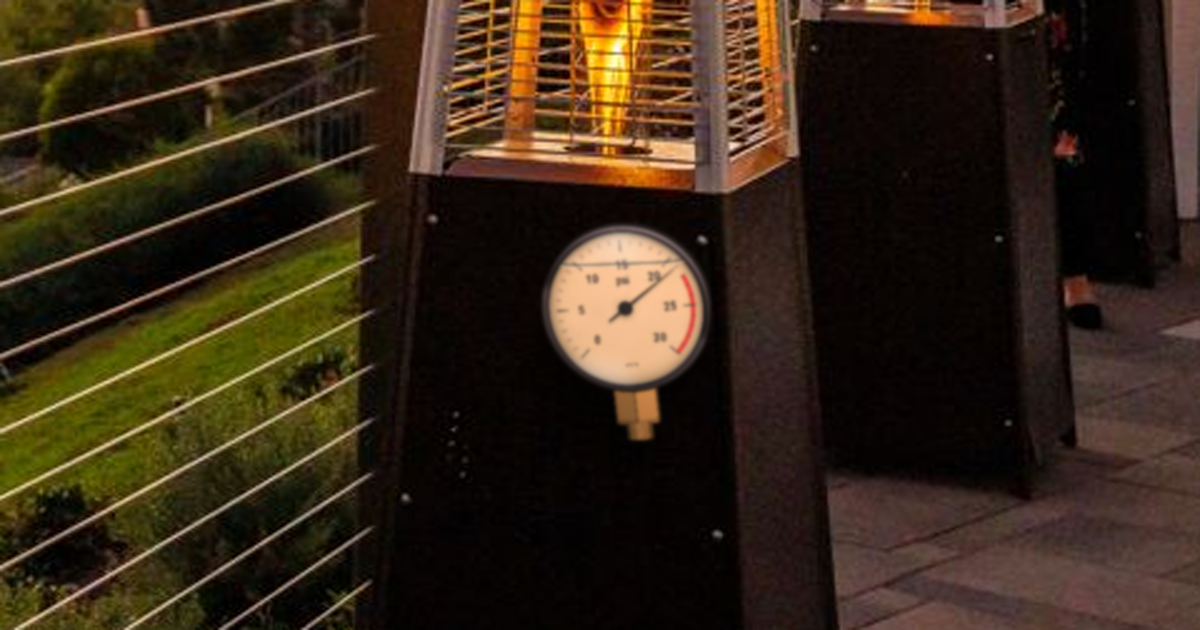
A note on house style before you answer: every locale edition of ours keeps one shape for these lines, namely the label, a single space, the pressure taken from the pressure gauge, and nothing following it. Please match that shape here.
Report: 21 psi
